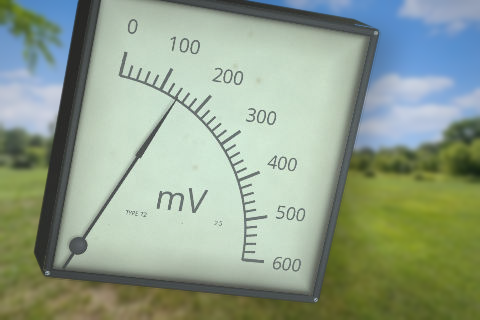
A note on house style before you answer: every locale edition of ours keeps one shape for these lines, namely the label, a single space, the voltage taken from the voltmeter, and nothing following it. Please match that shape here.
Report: 140 mV
